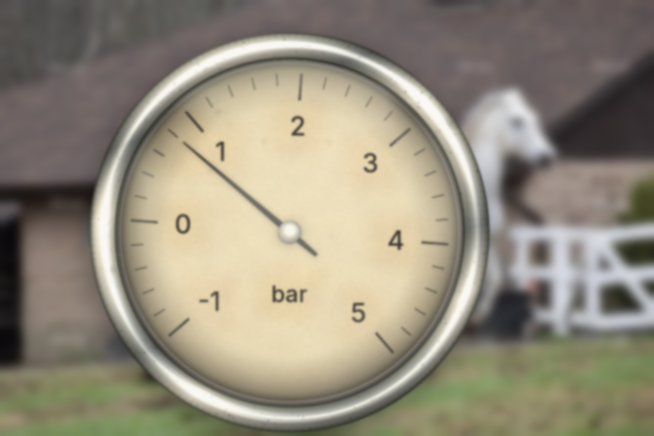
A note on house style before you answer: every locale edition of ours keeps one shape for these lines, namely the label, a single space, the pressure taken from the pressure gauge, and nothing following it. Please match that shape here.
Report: 0.8 bar
